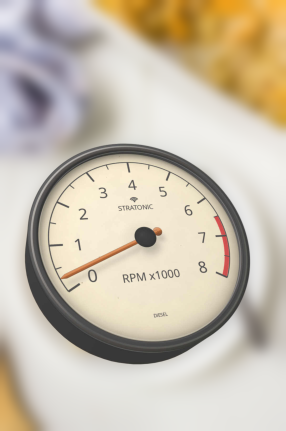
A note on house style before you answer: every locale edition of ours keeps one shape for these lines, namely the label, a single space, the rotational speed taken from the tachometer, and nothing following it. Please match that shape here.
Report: 250 rpm
